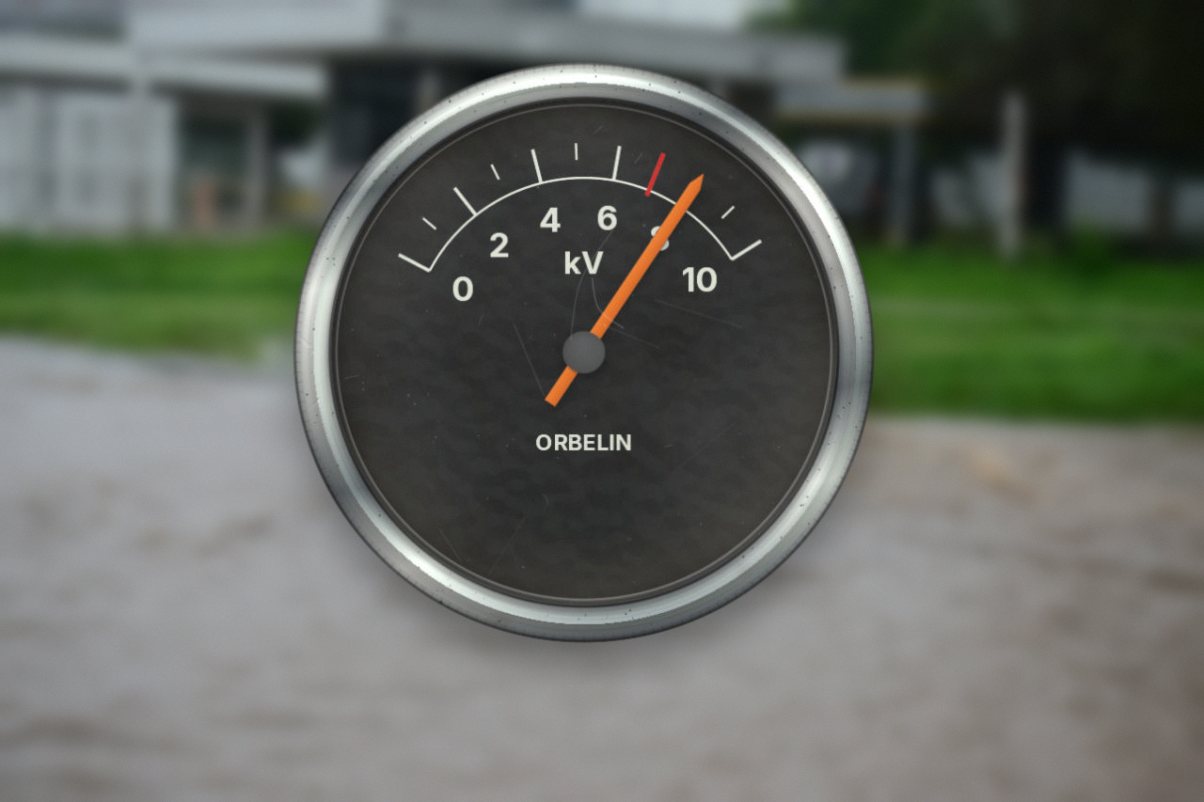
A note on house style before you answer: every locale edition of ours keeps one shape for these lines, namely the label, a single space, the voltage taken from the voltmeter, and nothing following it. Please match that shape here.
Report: 8 kV
